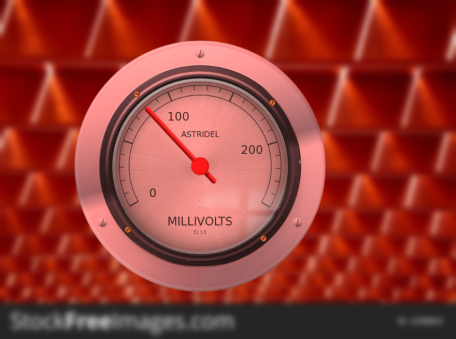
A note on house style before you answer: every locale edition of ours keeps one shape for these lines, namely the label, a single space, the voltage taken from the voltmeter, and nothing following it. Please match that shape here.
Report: 80 mV
